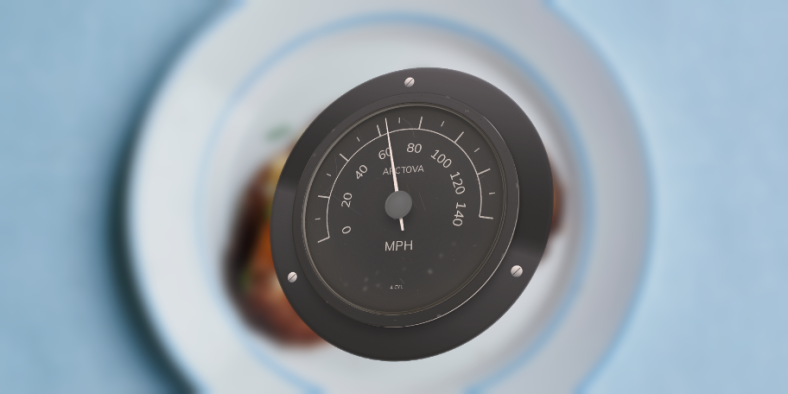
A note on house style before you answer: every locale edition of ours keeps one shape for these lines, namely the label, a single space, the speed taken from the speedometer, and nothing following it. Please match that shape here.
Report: 65 mph
